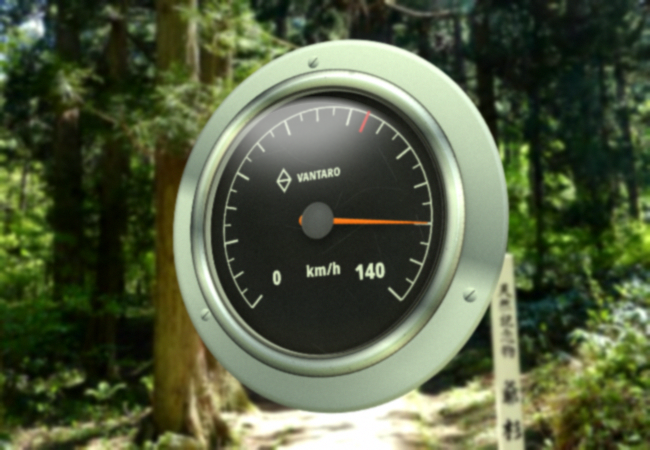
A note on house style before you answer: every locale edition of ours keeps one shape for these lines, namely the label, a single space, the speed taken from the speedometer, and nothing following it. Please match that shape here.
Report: 120 km/h
